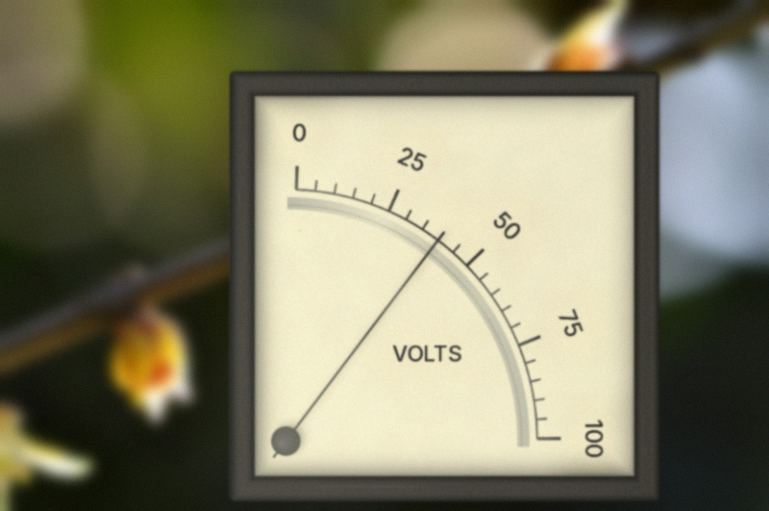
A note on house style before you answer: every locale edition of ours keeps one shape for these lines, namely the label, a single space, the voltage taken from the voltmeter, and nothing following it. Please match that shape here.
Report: 40 V
